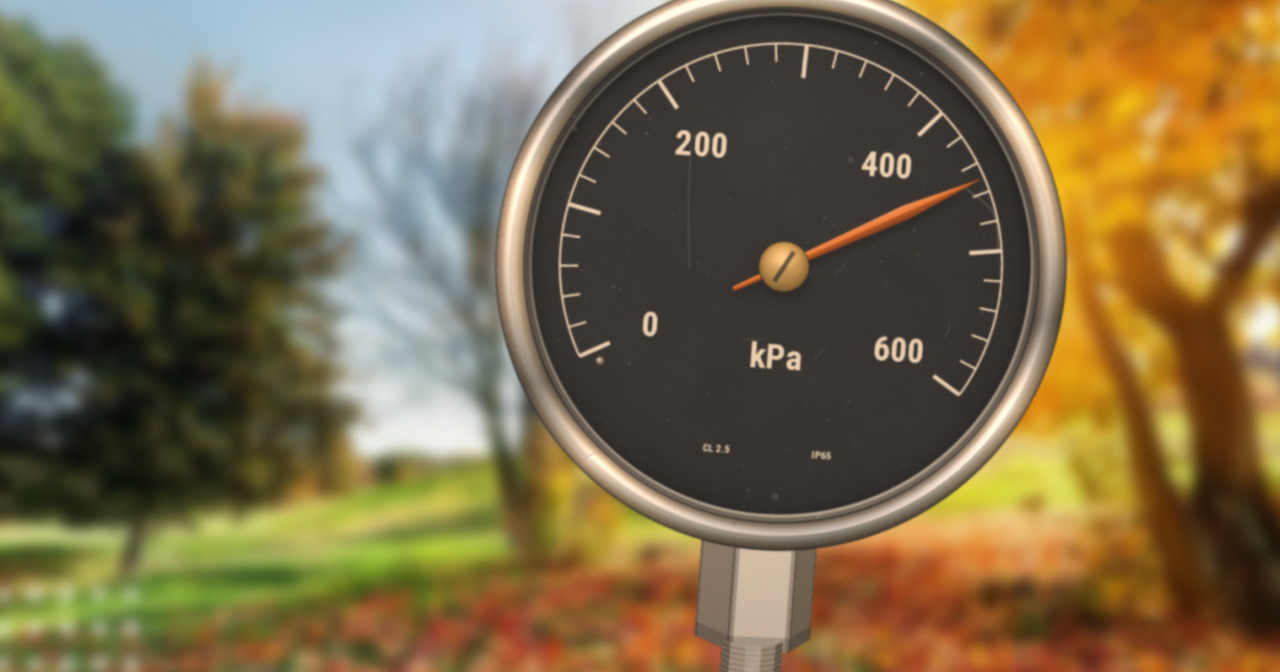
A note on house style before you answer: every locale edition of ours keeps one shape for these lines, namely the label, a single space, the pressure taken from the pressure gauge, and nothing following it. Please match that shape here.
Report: 450 kPa
